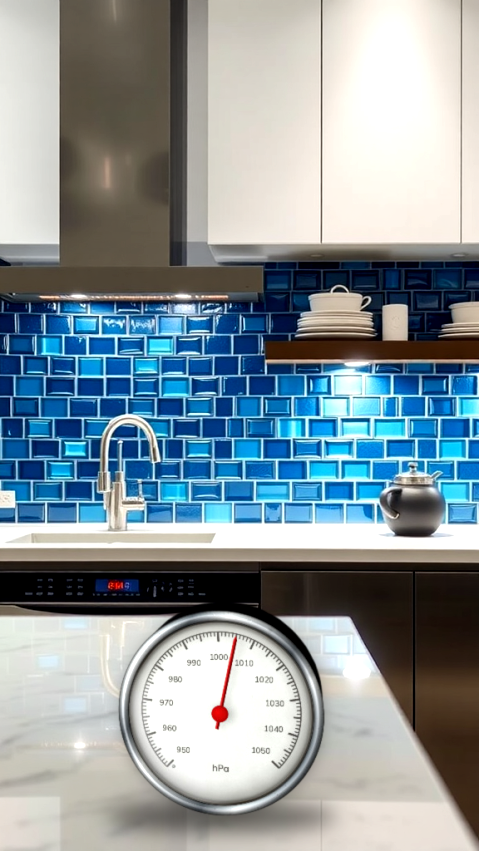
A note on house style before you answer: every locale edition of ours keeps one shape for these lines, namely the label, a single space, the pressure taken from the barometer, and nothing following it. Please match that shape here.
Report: 1005 hPa
